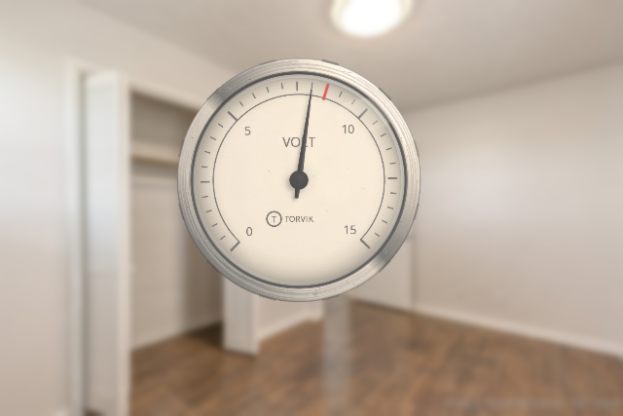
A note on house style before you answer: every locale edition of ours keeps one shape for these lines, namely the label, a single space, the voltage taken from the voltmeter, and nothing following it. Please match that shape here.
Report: 8 V
